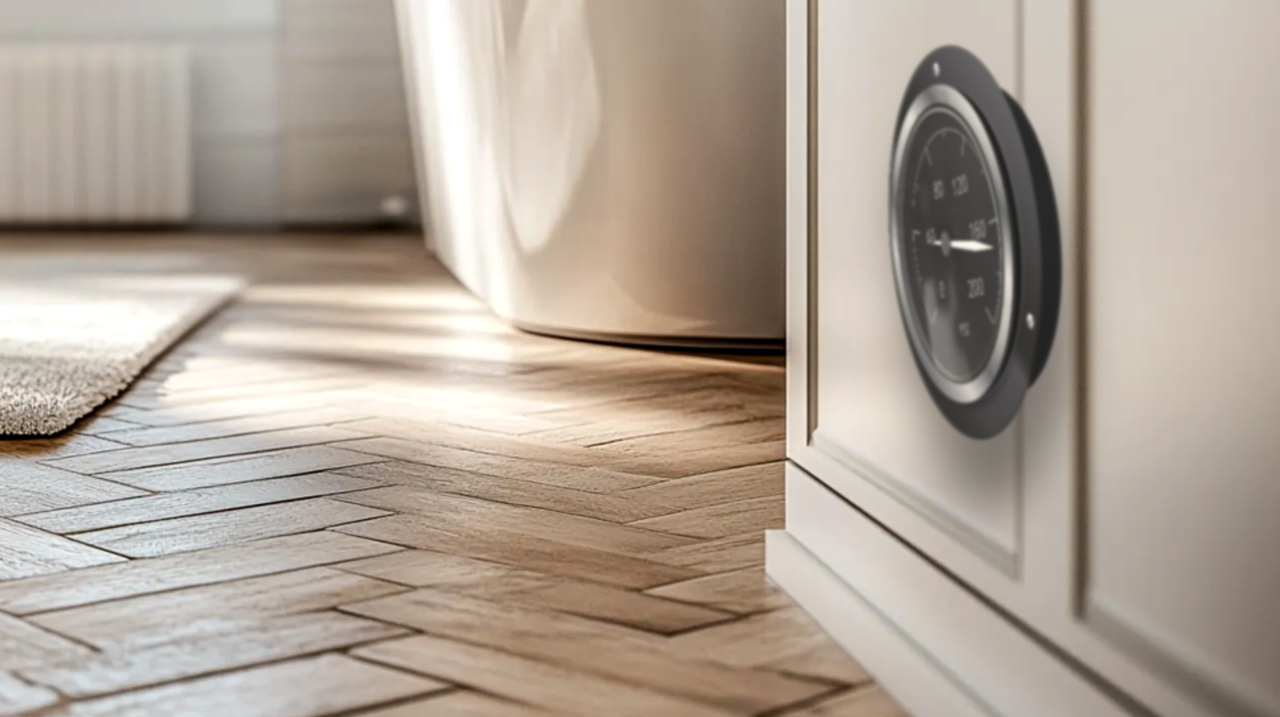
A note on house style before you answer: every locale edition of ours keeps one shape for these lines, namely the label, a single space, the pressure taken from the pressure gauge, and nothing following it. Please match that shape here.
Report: 170 psi
